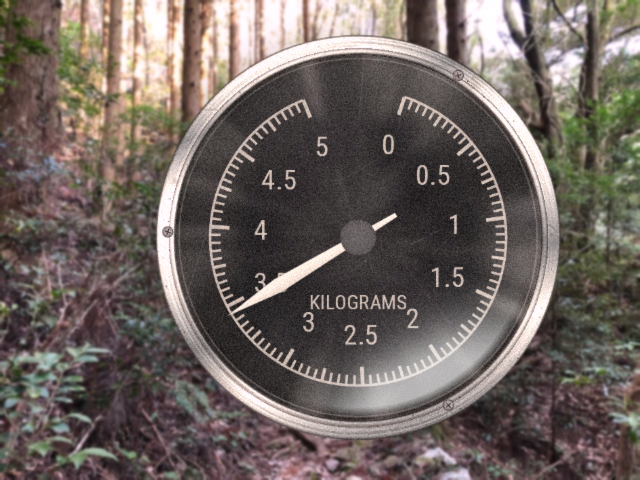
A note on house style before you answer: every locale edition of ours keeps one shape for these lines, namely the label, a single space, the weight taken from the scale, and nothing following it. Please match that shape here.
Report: 3.45 kg
